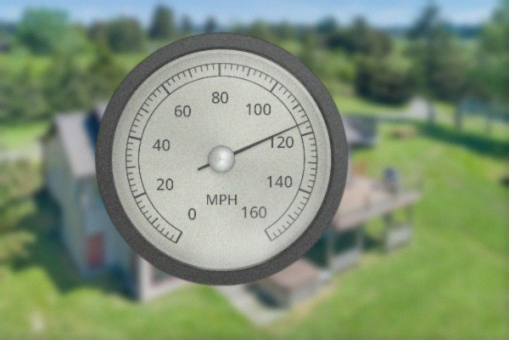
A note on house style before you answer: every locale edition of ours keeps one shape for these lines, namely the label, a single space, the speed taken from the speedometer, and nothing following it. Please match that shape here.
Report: 116 mph
